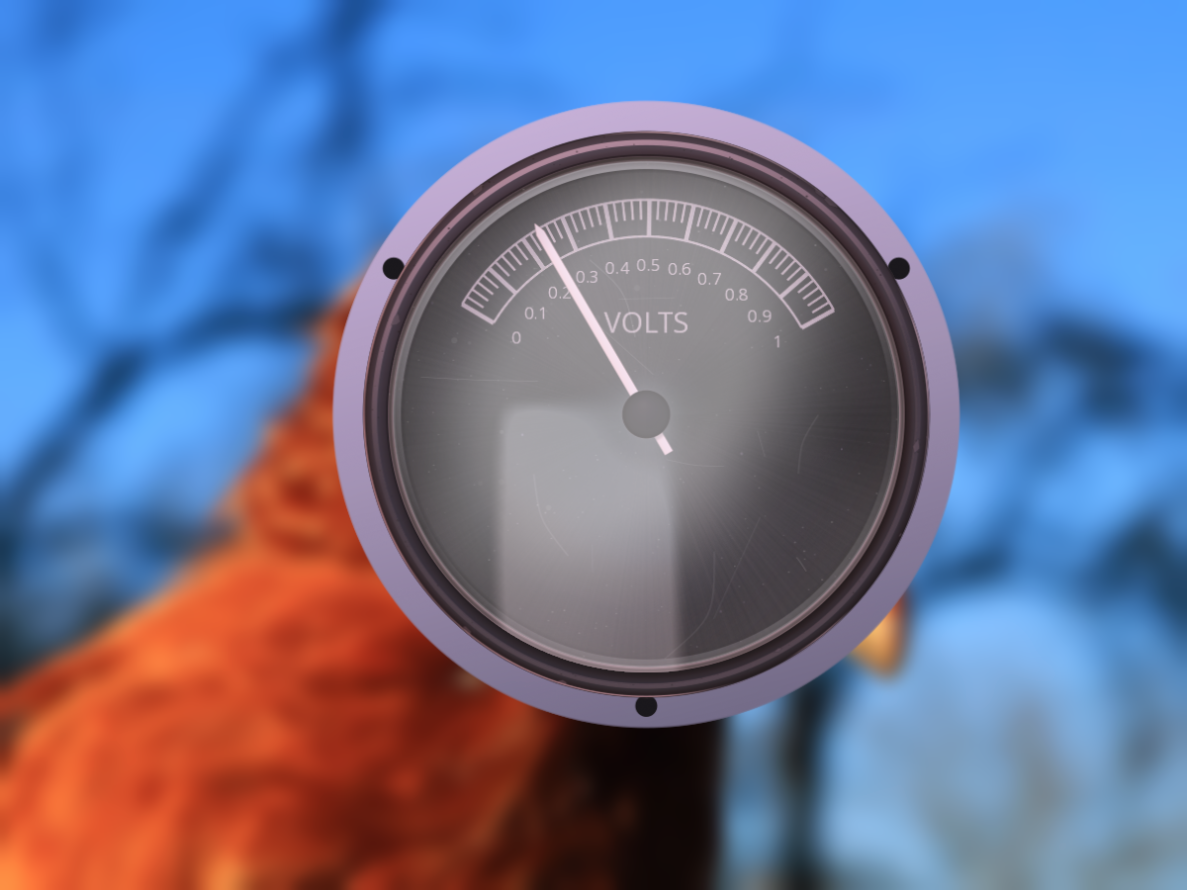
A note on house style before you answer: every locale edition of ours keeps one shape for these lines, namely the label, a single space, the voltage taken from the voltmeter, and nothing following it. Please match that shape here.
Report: 0.24 V
